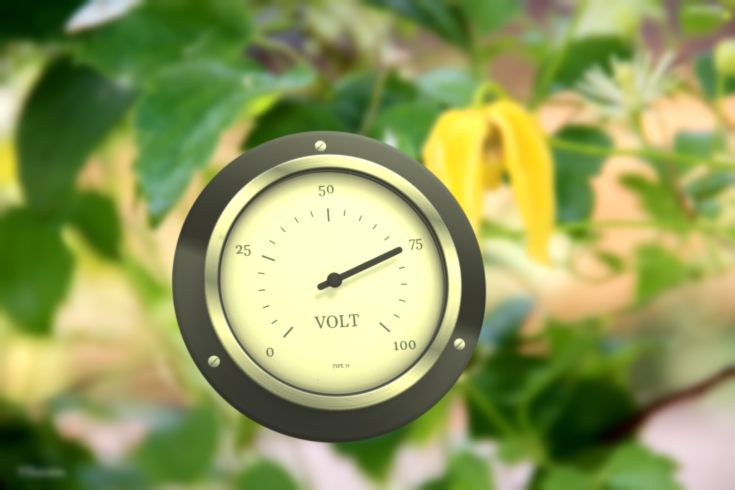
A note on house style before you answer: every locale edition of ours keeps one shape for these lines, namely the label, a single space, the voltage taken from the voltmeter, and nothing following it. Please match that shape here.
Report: 75 V
